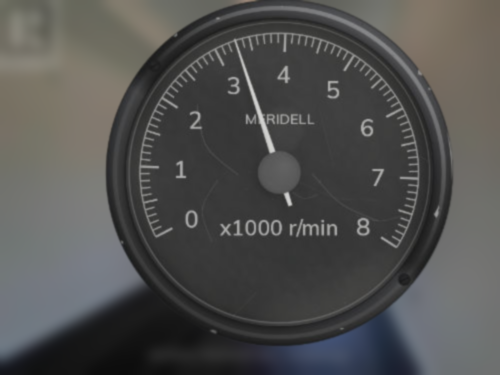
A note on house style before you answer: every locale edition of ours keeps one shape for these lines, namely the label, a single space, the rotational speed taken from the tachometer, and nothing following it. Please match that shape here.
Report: 3300 rpm
